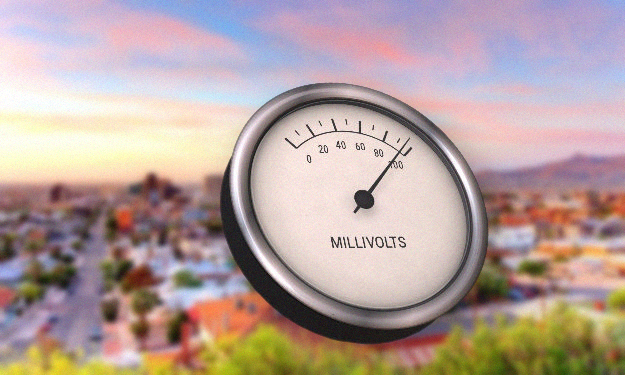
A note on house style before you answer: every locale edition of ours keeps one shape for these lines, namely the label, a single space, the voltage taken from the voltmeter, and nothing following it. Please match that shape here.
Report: 95 mV
